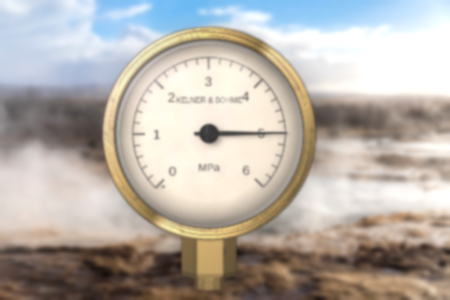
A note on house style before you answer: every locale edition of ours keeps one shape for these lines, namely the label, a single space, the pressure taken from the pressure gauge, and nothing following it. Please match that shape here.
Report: 5 MPa
